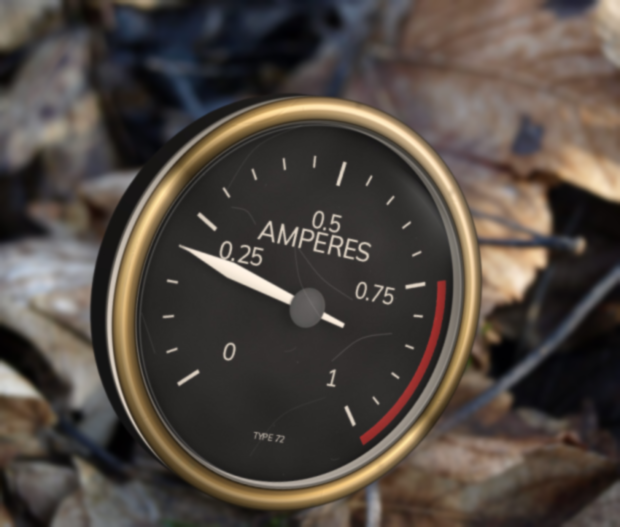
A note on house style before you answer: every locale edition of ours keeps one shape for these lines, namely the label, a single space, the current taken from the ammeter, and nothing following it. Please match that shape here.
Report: 0.2 A
